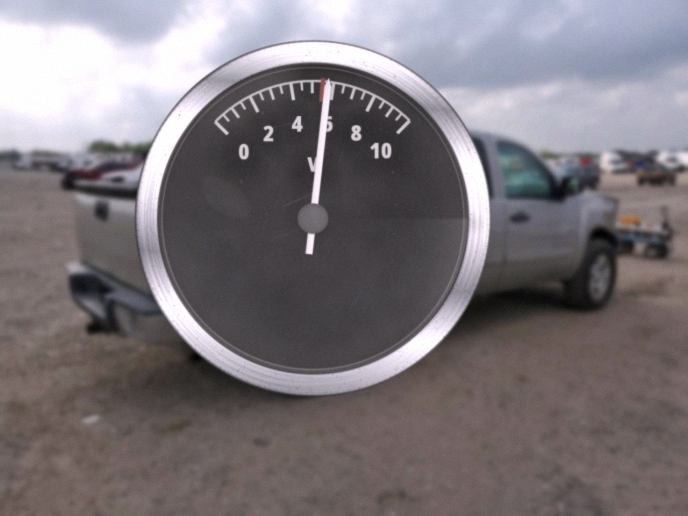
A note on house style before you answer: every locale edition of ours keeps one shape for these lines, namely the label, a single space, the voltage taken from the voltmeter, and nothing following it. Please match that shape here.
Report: 5.75 V
